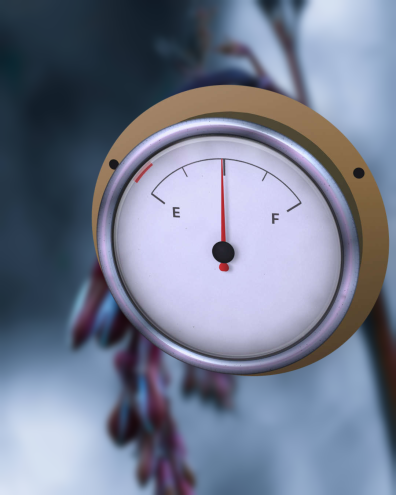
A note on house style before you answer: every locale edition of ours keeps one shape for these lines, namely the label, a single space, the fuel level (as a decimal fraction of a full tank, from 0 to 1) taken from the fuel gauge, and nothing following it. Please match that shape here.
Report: 0.5
